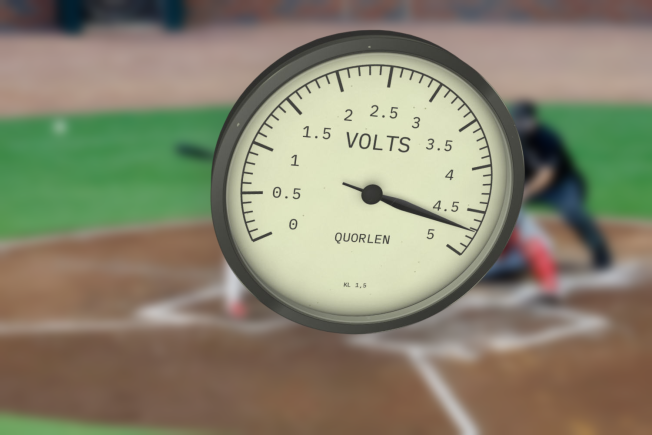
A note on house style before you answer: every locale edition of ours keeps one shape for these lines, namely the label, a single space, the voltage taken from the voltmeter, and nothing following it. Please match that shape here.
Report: 4.7 V
